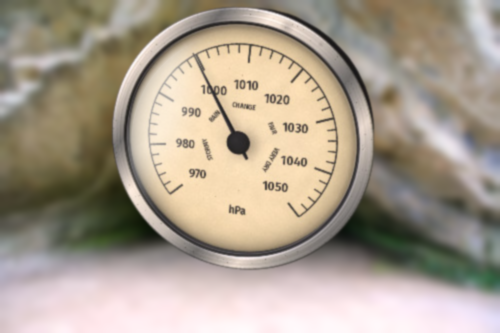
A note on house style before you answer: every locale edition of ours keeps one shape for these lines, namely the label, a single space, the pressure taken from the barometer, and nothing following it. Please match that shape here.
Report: 1000 hPa
